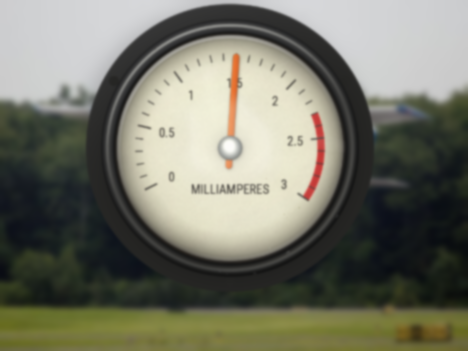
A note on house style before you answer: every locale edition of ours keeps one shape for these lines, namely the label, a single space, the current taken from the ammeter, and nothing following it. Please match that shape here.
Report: 1.5 mA
